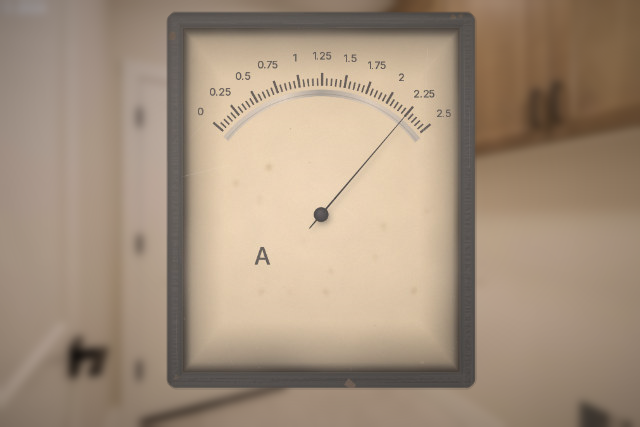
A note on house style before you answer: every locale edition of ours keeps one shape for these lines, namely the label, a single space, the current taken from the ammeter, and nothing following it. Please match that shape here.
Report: 2.25 A
